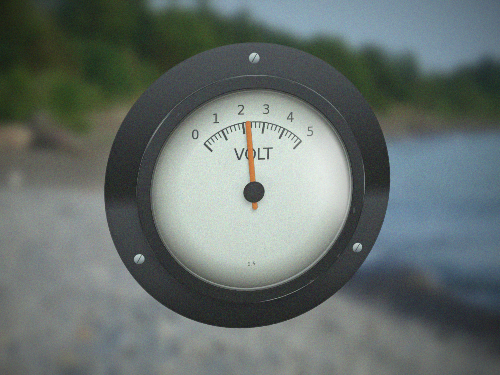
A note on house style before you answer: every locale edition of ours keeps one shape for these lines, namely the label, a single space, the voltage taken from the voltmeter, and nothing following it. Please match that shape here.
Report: 2.2 V
